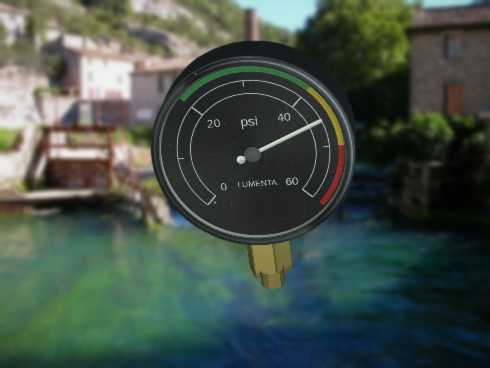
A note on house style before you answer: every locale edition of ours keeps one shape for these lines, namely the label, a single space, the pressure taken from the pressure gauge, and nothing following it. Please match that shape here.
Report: 45 psi
